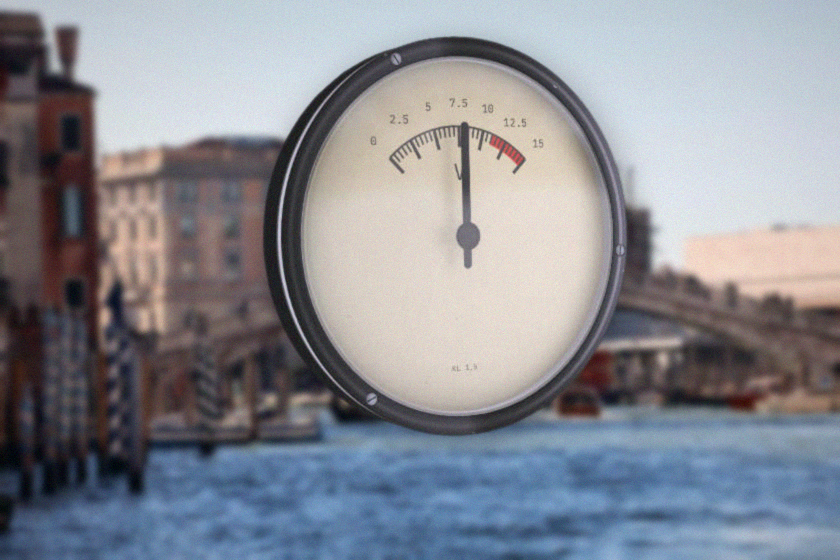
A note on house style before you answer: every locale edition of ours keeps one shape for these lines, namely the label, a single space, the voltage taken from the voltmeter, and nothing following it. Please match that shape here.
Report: 7.5 V
